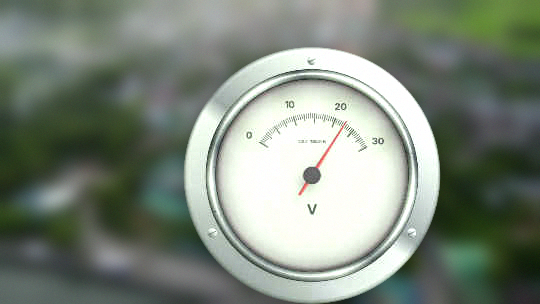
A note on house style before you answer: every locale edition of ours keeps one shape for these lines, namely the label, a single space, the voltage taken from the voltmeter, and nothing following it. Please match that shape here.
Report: 22.5 V
